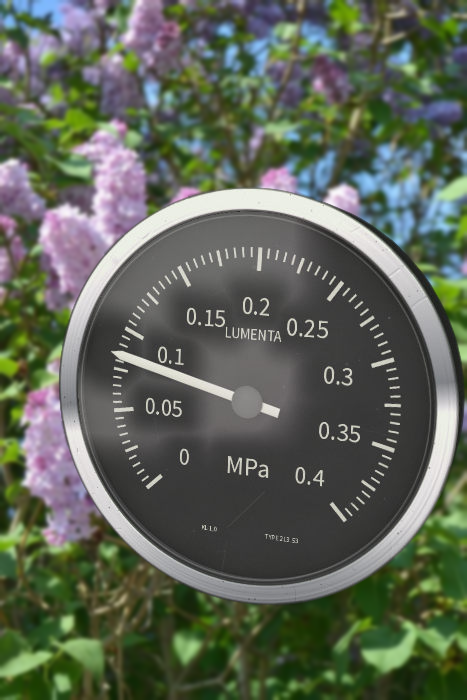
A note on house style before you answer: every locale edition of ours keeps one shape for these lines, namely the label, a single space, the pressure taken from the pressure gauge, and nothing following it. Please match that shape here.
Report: 0.085 MPa
